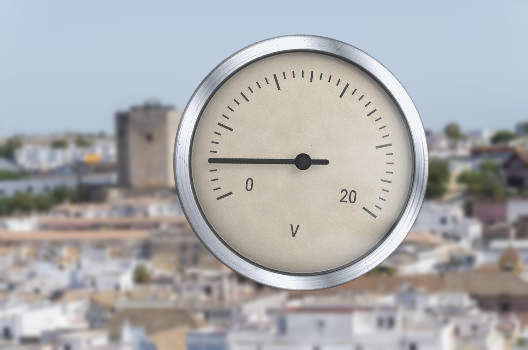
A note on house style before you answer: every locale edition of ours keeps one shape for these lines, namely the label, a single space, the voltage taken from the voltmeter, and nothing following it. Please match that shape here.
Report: 2 V
